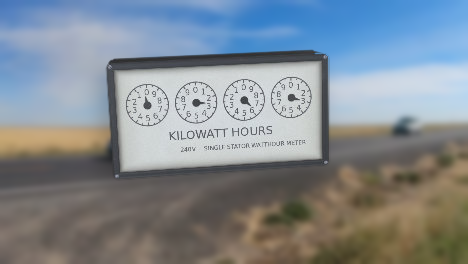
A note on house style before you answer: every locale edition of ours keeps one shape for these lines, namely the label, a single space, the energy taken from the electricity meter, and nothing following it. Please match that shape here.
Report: 263 kWh
